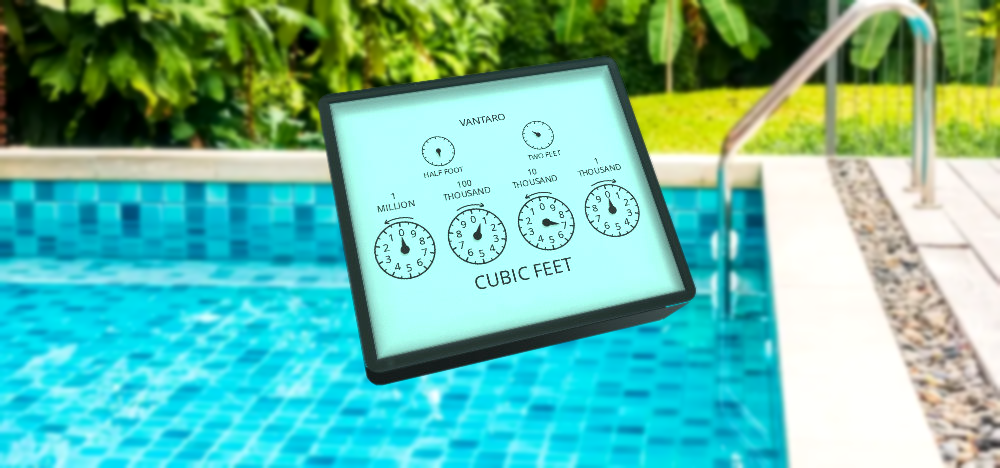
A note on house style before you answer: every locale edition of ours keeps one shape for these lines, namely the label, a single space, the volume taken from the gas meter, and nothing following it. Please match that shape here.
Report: 7000 ft³
